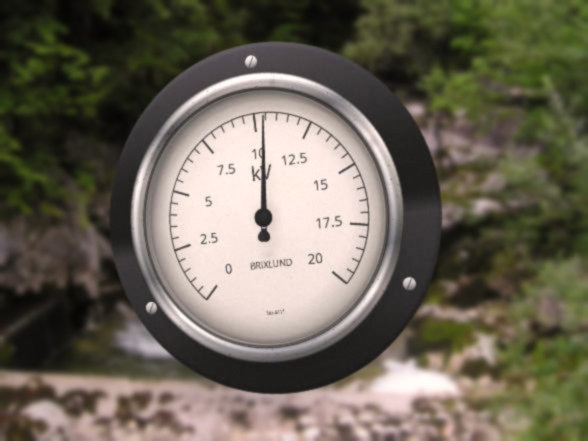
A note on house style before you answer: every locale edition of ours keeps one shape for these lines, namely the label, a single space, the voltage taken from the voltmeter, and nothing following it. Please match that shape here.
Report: 10.5 kV
